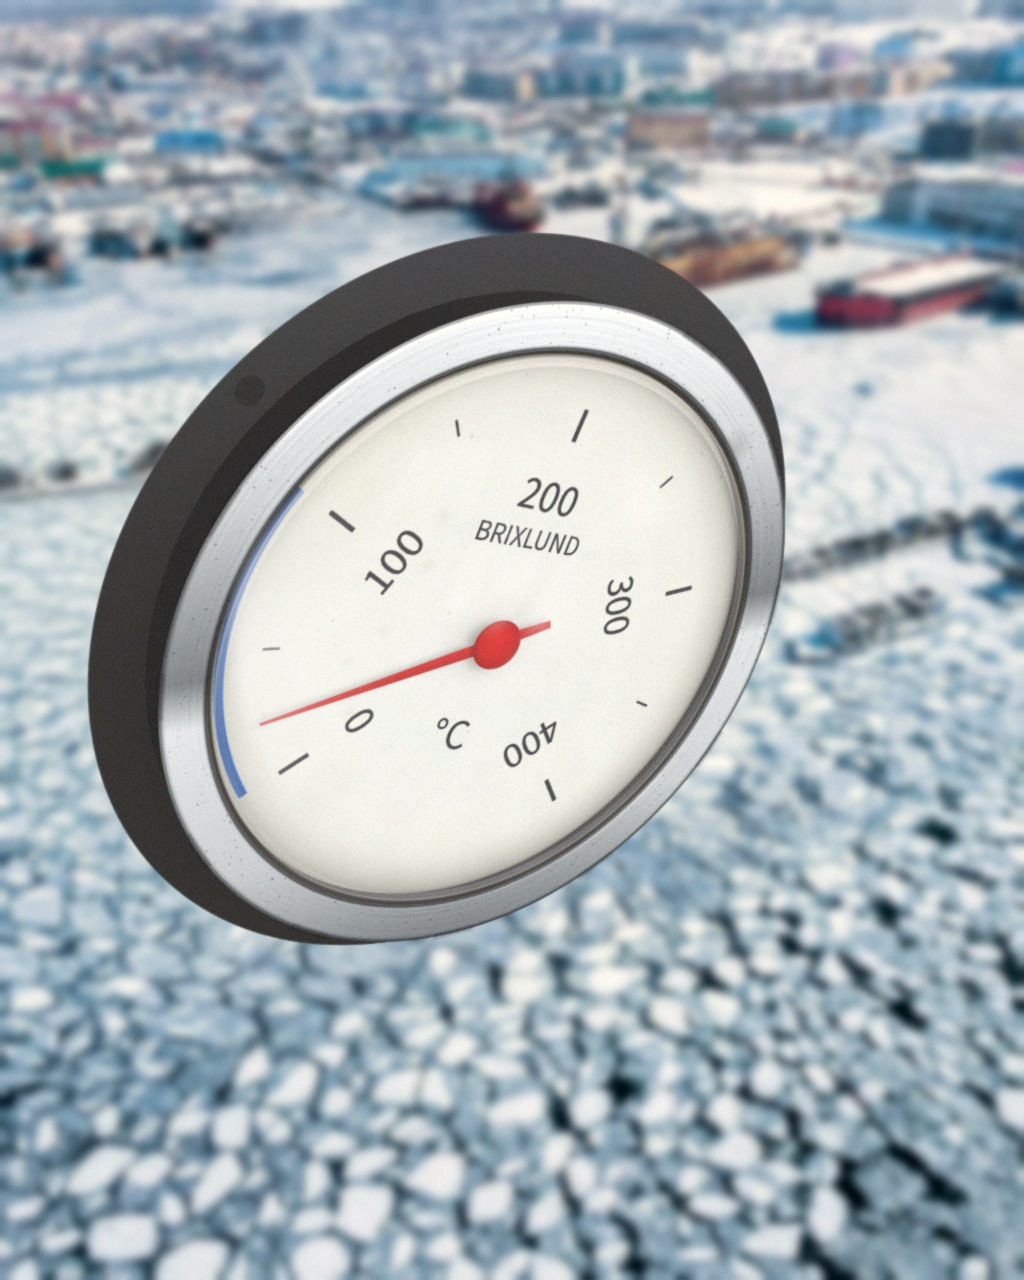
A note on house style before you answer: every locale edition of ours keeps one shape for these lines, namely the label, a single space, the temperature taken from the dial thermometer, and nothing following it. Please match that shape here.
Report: 25 °C
